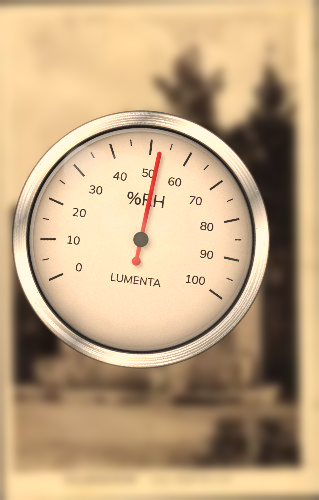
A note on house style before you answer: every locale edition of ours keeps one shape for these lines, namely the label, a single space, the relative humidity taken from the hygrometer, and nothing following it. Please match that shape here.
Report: 52.5 %
